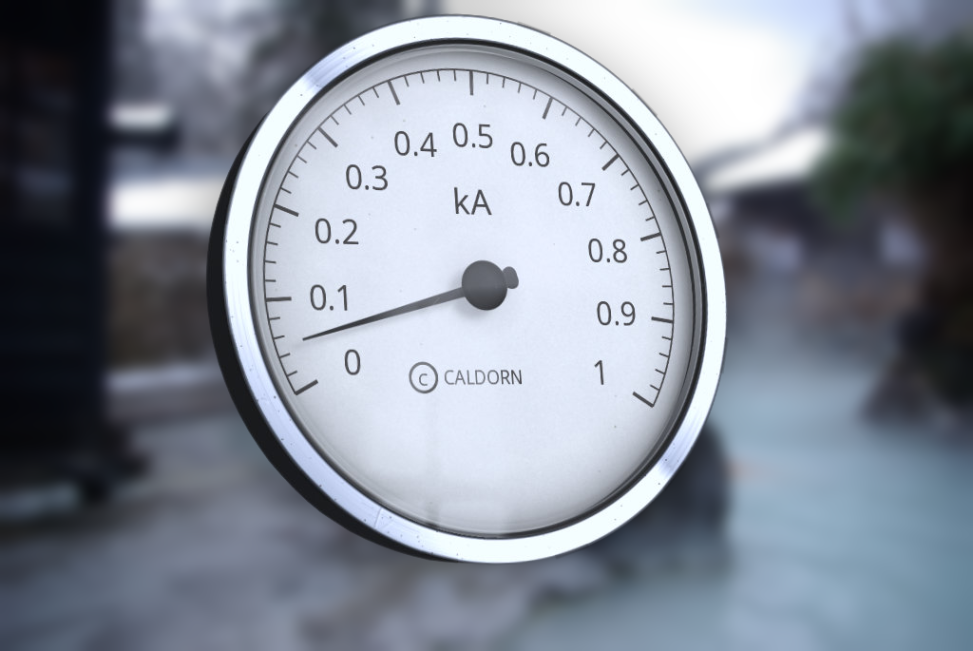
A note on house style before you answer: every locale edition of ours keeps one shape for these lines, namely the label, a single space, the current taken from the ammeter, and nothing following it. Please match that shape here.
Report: 0.05 kA
